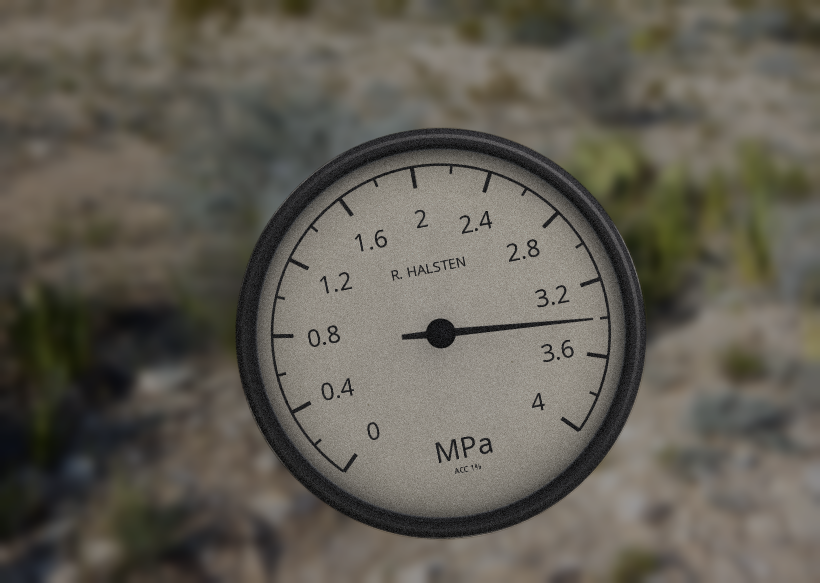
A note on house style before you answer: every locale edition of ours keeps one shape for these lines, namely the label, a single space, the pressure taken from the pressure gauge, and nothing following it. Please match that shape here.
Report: 3.4 MPa
